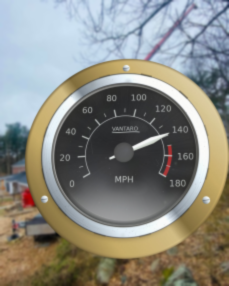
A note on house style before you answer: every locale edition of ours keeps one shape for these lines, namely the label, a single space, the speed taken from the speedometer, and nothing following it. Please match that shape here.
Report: 140 mph
